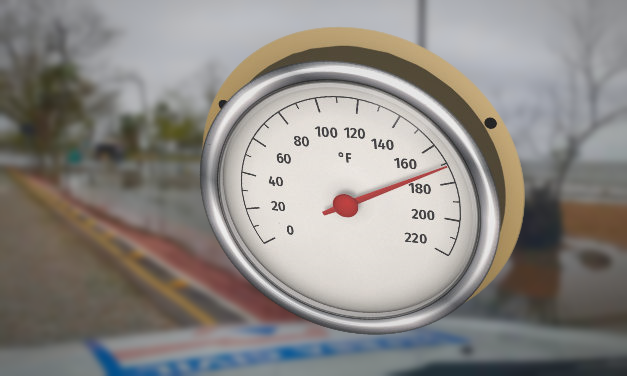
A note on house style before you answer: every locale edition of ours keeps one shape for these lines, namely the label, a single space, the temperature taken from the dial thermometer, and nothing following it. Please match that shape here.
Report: 170 °F
